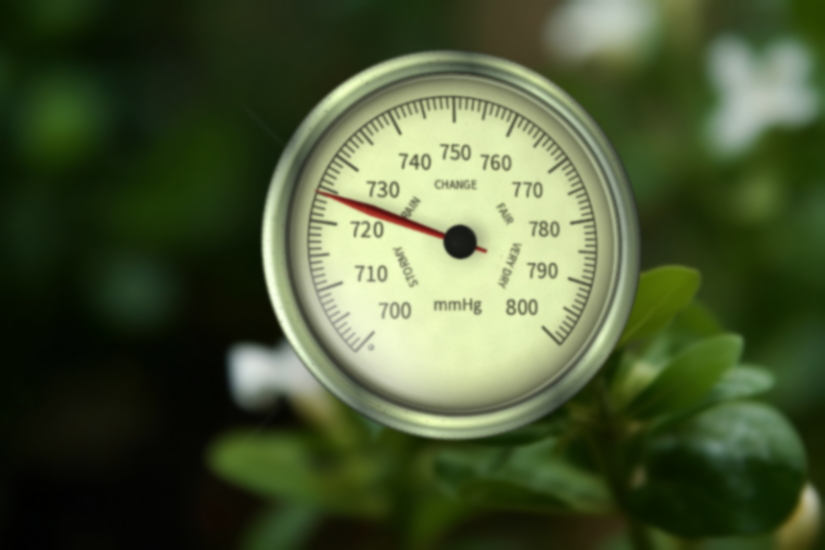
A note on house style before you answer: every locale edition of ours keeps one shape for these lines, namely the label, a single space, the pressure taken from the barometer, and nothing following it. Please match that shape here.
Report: 724 mmHg
